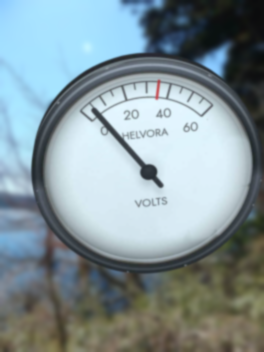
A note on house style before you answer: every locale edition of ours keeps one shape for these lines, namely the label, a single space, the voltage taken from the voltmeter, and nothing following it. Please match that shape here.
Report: 5 V
